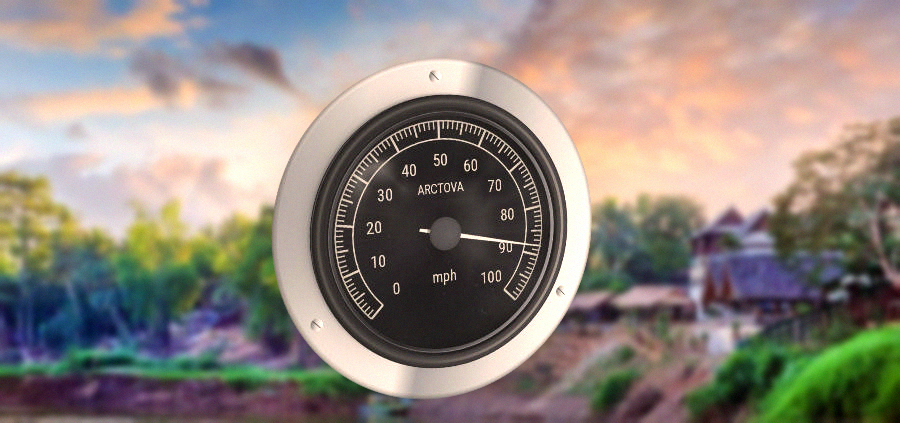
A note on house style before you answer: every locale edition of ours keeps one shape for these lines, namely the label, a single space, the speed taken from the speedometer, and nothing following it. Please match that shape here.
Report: 88 mph
